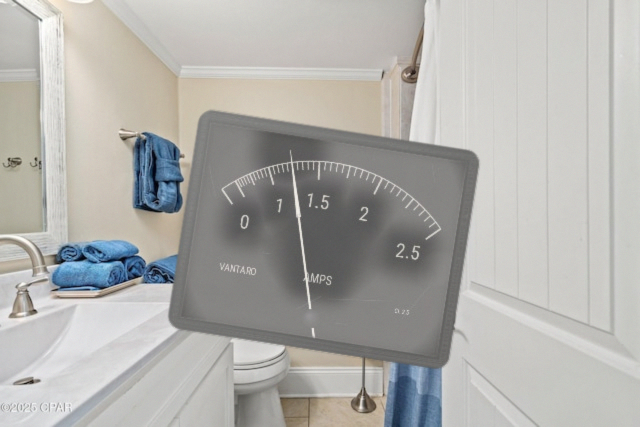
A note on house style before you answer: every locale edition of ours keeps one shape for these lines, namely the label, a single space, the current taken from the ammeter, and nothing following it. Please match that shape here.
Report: 1.25 A
